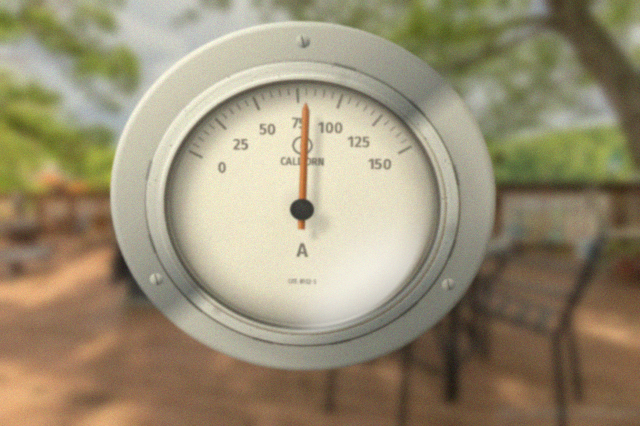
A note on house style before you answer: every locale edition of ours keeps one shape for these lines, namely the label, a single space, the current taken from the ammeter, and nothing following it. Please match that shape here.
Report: 80 A
